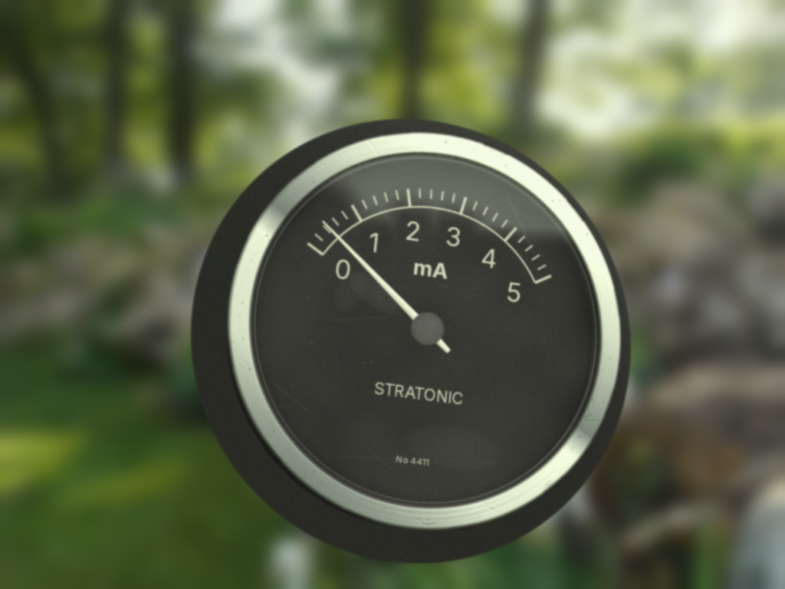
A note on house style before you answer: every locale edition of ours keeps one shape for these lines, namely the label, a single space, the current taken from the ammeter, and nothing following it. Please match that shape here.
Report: 0.4 mA
